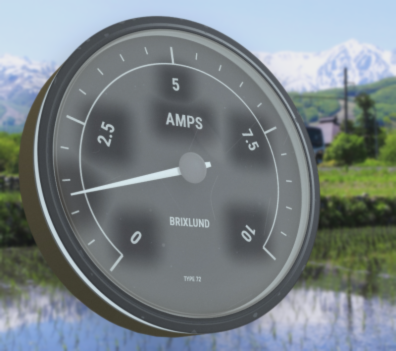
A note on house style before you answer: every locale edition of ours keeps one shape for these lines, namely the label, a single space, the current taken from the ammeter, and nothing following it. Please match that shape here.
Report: 1.25 A
